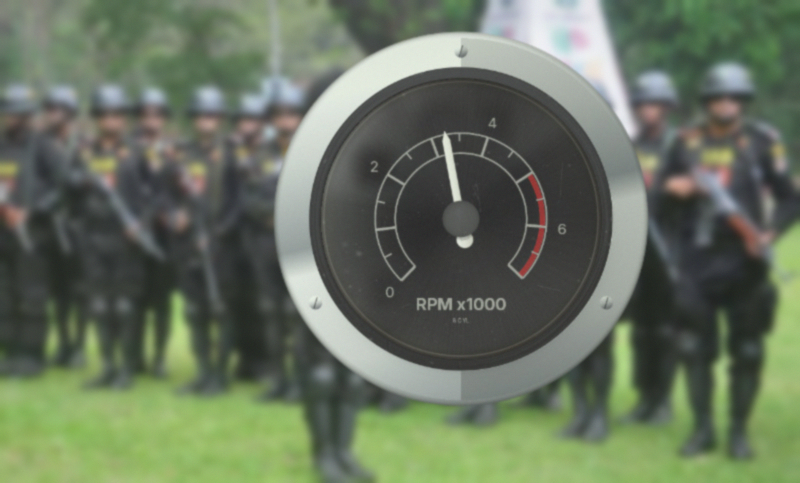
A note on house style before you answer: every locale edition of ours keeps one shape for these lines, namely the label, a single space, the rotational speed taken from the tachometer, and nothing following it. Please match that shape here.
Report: 3250 rpm
